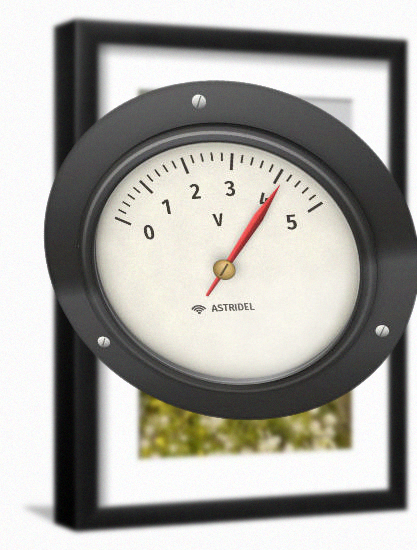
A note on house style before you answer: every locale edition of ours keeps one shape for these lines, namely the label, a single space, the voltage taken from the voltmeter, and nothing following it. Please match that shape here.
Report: 4.1 V
